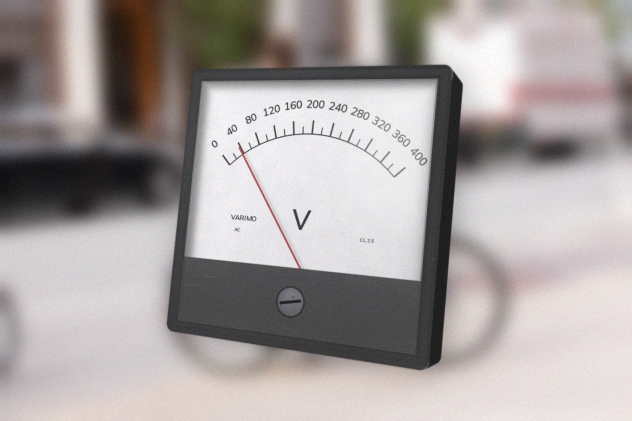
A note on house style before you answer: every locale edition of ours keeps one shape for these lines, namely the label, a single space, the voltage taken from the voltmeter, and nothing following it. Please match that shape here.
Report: 40 V
